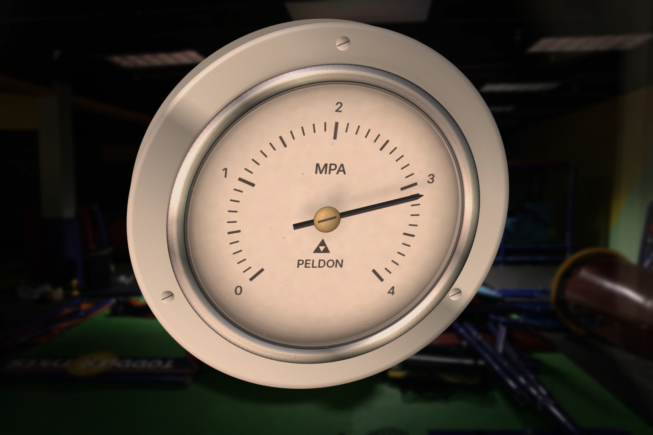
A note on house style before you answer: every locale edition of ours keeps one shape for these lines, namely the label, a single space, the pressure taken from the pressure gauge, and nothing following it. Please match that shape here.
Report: 3.1 MPa
